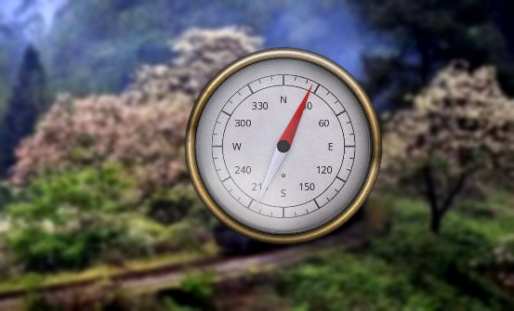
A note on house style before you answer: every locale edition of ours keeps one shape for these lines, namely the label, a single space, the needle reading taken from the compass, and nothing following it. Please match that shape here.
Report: 25 °
